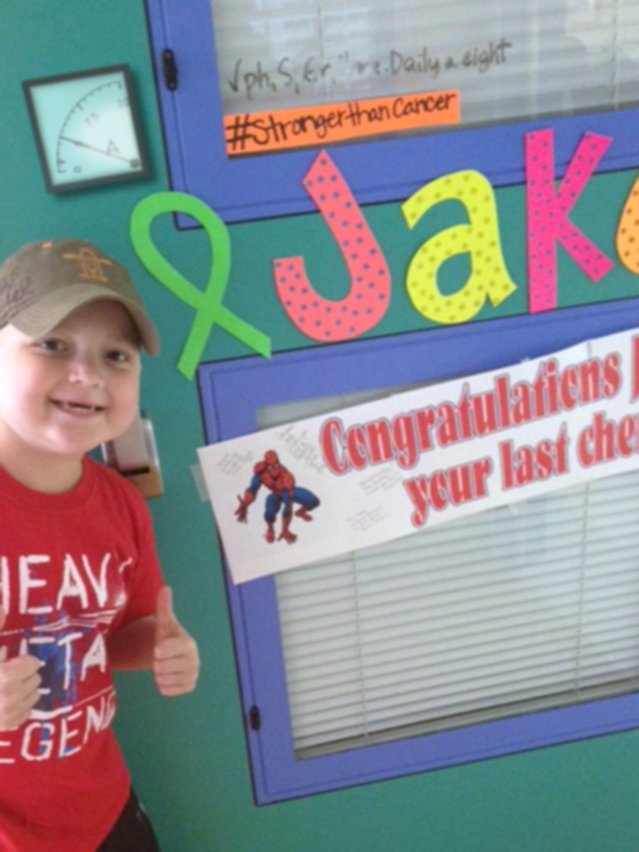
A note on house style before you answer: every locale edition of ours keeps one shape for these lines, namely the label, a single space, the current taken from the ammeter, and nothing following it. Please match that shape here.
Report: 5 A
